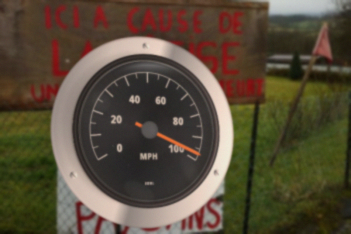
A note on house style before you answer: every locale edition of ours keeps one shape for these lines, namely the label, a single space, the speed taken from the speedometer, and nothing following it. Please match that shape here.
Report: 97.5 mph
